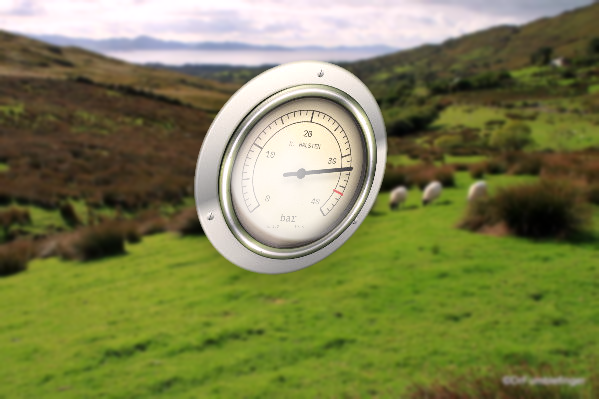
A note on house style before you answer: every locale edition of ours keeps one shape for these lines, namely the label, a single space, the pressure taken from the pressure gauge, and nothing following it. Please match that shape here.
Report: 32 bar
